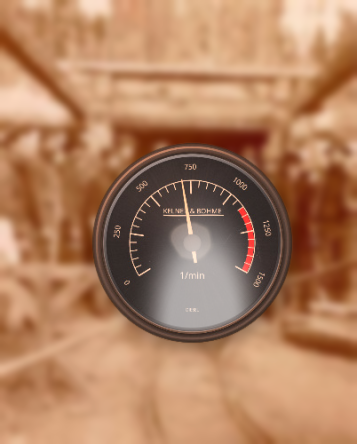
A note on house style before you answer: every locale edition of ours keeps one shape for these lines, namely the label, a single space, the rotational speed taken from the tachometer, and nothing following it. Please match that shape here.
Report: 700 rpm
